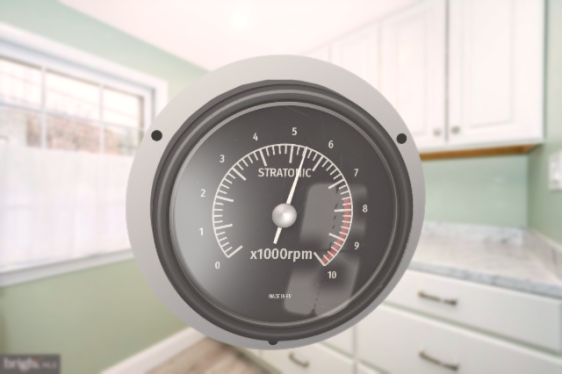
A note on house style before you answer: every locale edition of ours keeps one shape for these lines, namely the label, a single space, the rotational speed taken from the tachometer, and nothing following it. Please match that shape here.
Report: 5400 rpm
